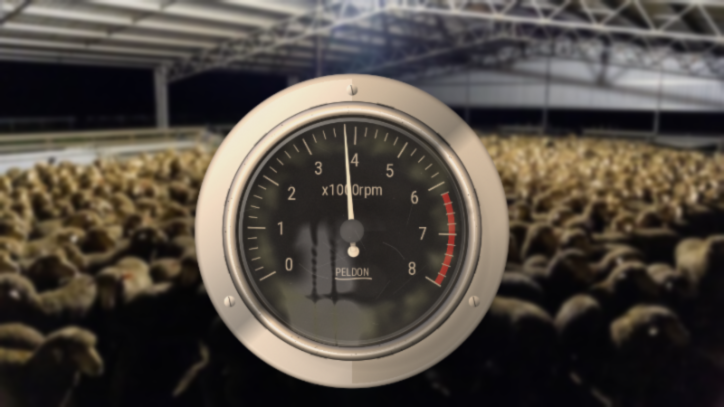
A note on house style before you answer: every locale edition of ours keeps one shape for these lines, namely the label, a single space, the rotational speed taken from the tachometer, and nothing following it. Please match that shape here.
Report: 3800 rpm
